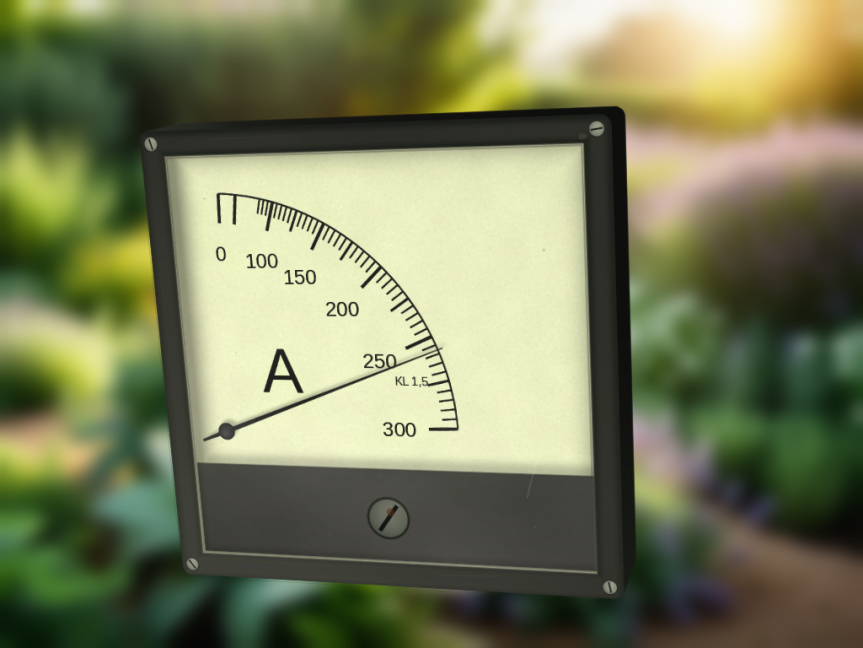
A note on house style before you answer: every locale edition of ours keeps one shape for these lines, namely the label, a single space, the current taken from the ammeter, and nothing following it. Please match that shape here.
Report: 257.5 A
